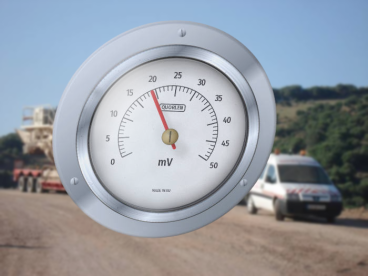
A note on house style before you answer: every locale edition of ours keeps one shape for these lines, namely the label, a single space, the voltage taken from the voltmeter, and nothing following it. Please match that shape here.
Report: 19 mV
